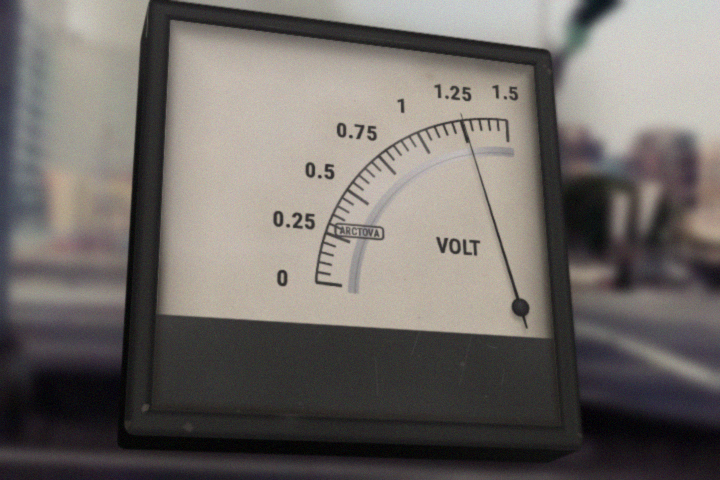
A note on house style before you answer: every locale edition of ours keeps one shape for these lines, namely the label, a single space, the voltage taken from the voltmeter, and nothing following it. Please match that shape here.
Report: 1.25 V
